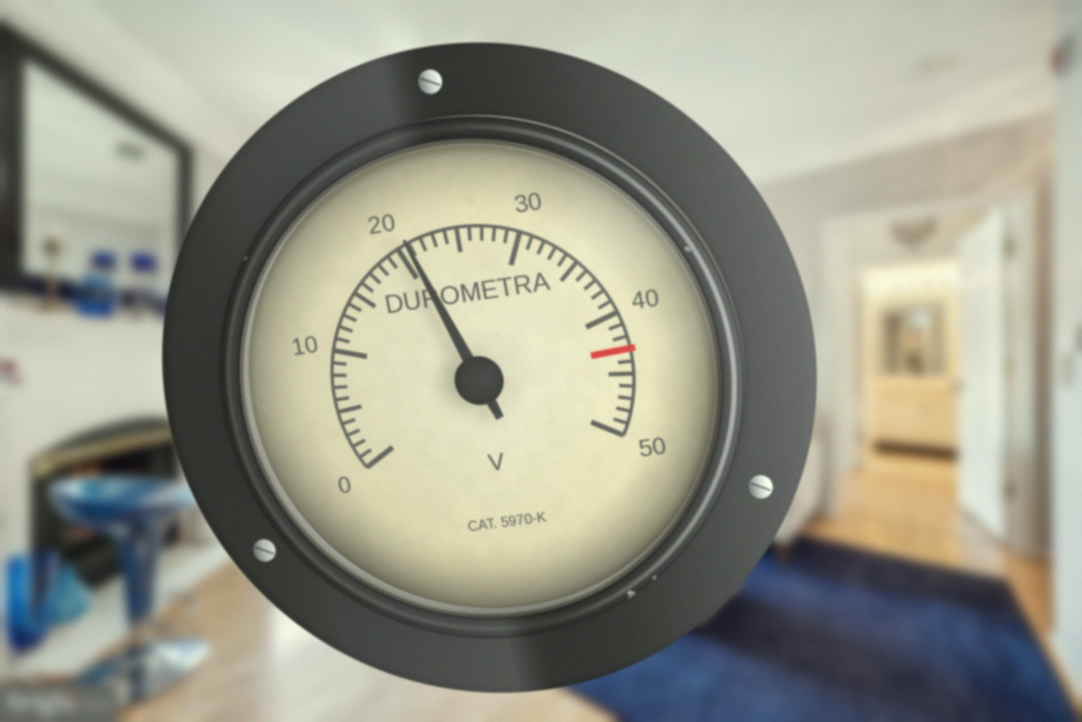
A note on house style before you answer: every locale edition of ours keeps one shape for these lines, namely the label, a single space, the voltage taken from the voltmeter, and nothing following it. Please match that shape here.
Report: 21 V
